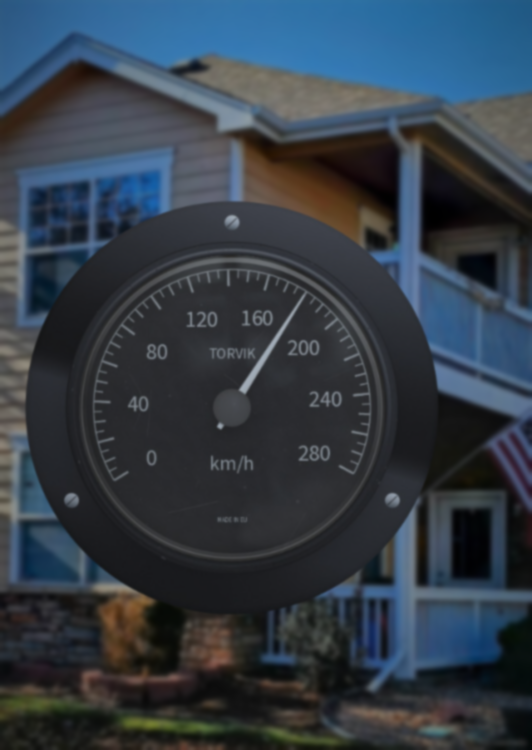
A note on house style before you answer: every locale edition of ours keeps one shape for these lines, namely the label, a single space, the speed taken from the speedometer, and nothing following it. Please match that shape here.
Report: 180 km/h
